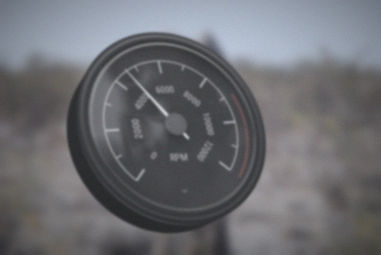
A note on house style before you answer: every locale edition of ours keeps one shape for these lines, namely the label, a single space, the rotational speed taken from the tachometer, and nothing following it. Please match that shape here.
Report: 4500 rpm
